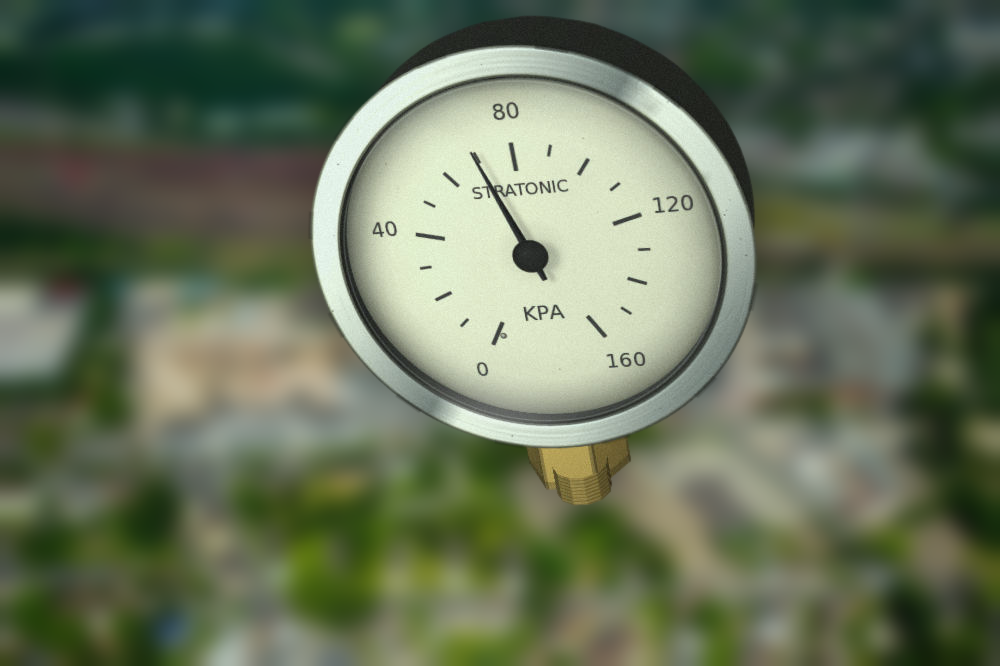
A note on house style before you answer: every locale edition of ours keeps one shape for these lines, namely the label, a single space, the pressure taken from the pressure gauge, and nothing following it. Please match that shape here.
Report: 70 kPa
